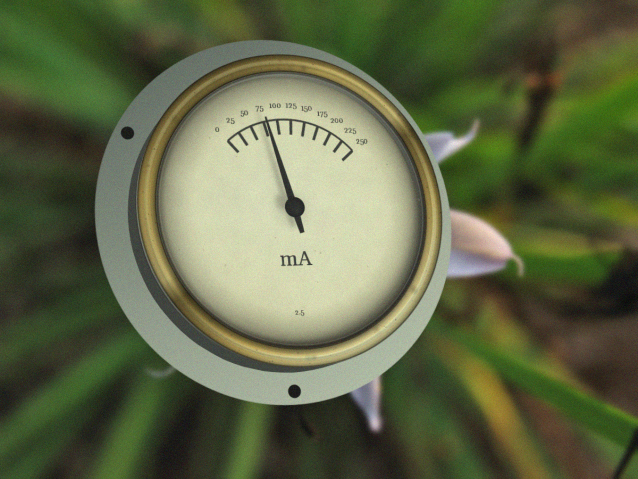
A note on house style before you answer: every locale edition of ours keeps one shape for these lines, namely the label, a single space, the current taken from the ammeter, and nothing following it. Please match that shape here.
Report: 75 mA
